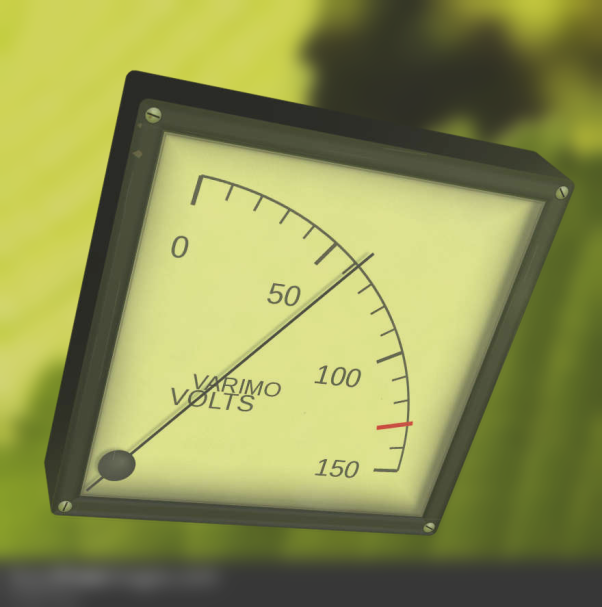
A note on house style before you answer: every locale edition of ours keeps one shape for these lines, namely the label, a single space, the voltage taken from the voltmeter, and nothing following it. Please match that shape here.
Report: 60 V
